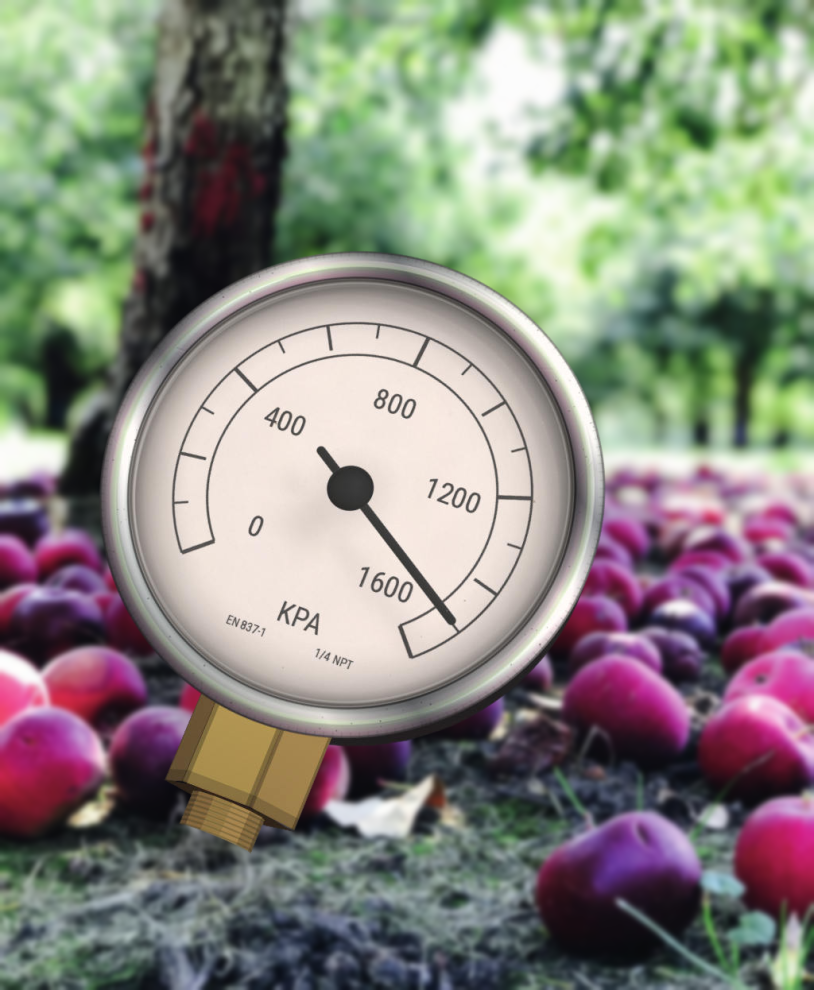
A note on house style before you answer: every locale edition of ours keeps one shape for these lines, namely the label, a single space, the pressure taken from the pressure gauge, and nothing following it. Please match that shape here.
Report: 1500 kPa
